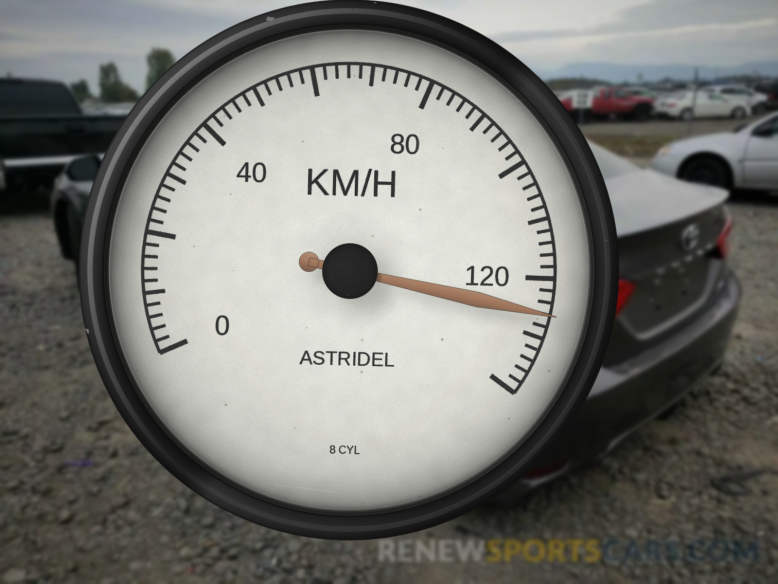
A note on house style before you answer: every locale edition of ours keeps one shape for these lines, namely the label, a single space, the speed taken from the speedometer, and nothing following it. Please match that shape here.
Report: 126 km/h
